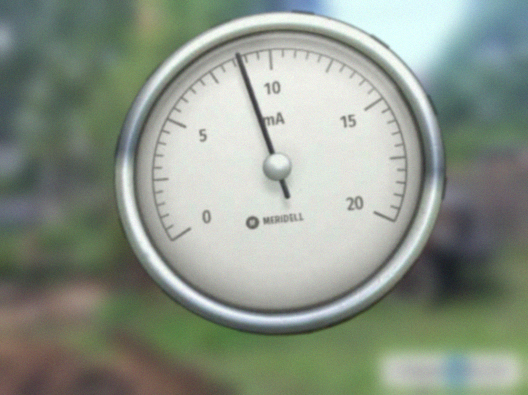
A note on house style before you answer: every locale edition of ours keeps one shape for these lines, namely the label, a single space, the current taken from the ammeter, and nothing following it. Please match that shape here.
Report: 8.75 mA
